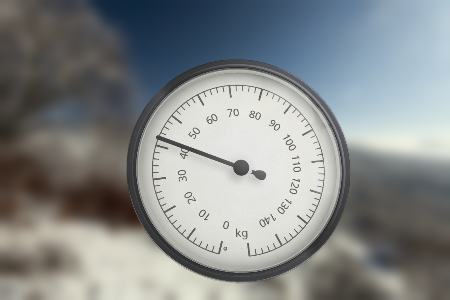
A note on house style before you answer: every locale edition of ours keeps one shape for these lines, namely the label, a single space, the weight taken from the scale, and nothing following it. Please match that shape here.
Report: 42 kg
